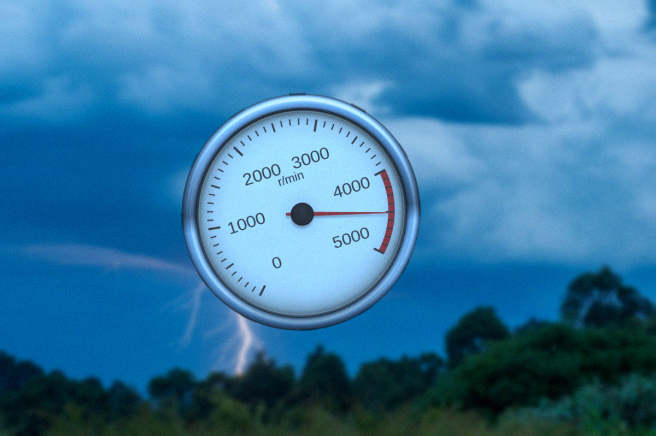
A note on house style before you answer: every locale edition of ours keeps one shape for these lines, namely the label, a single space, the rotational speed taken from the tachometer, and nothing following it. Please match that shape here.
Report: 4500 rpm
